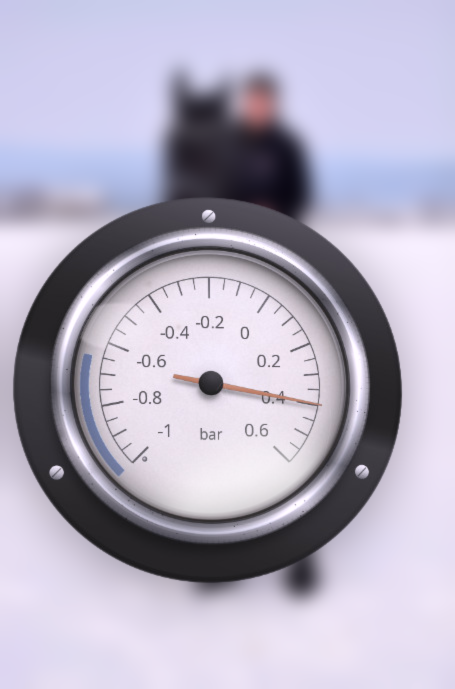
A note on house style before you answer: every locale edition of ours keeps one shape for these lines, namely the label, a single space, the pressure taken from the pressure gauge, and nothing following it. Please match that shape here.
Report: 0.4 bar
